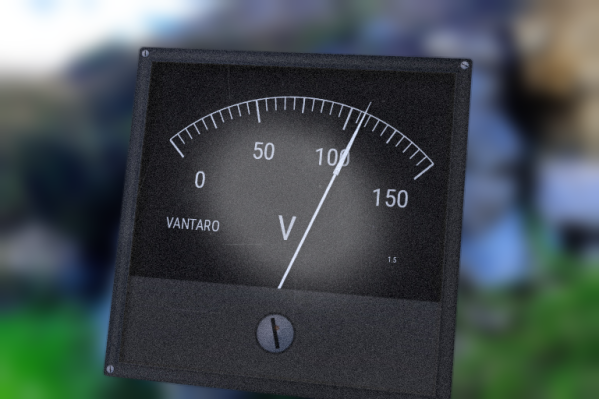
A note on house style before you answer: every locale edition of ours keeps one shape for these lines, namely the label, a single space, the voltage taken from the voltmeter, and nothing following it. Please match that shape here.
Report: 107.5 V
